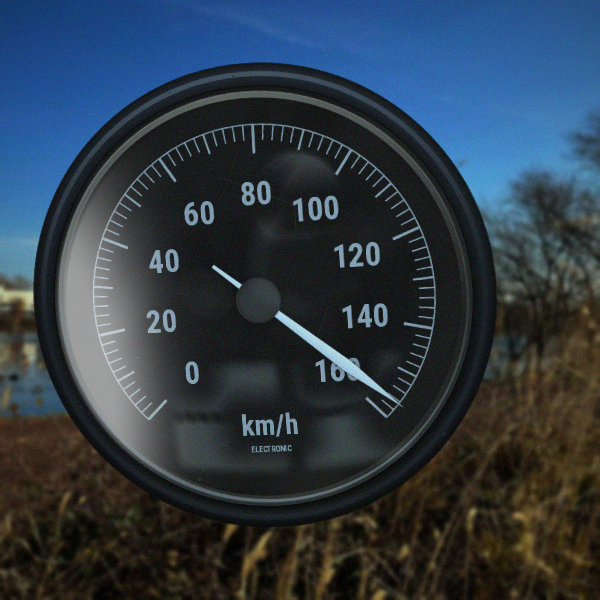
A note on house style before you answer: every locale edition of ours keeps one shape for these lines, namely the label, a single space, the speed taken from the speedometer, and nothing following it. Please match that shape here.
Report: 156 km/h
